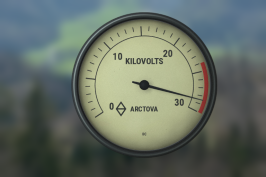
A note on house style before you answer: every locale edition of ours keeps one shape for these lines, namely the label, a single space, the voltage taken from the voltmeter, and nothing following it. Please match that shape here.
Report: 28.5 kV
